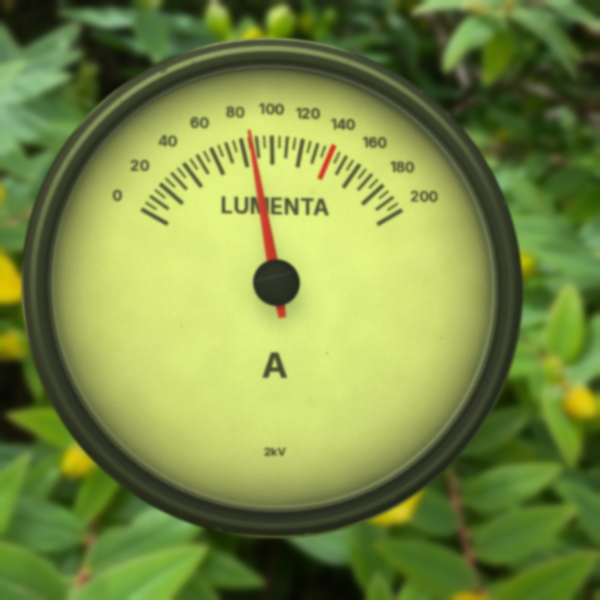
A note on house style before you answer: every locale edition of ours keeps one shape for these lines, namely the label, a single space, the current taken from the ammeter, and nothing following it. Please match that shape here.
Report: 85 A
